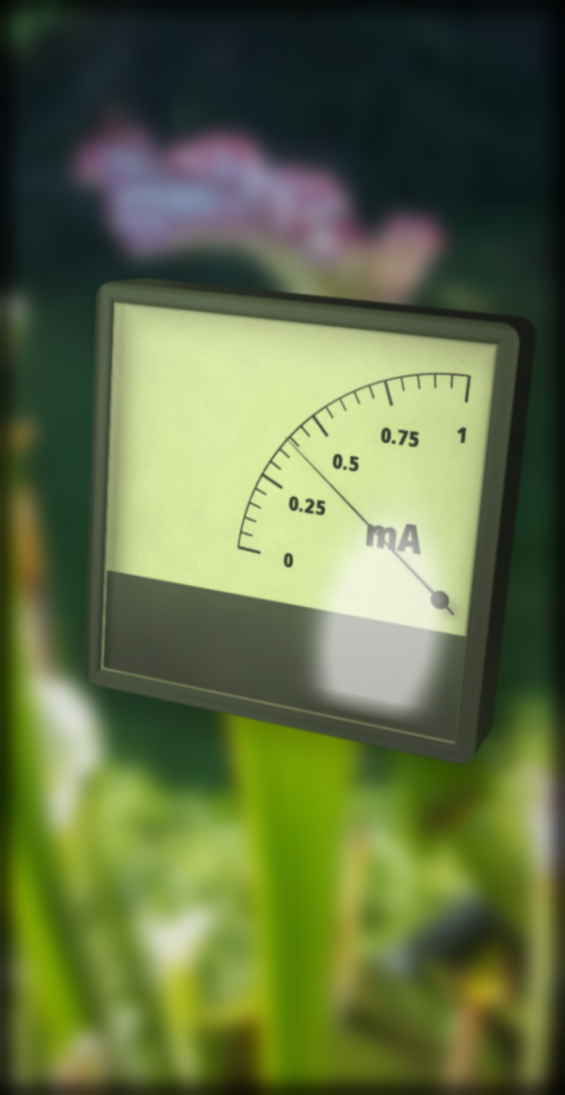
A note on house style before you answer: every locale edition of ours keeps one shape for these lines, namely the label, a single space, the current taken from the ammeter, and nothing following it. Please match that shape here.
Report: 0.4 mA
